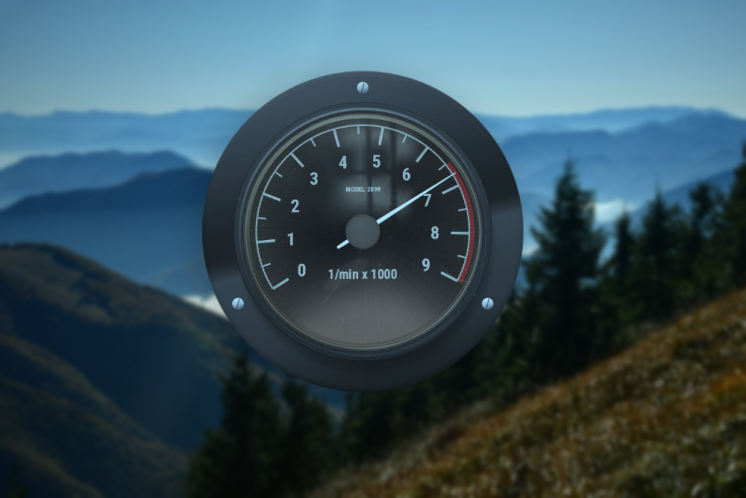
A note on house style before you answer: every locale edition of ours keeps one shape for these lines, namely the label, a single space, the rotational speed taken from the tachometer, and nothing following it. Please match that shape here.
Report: 6750 rpm
